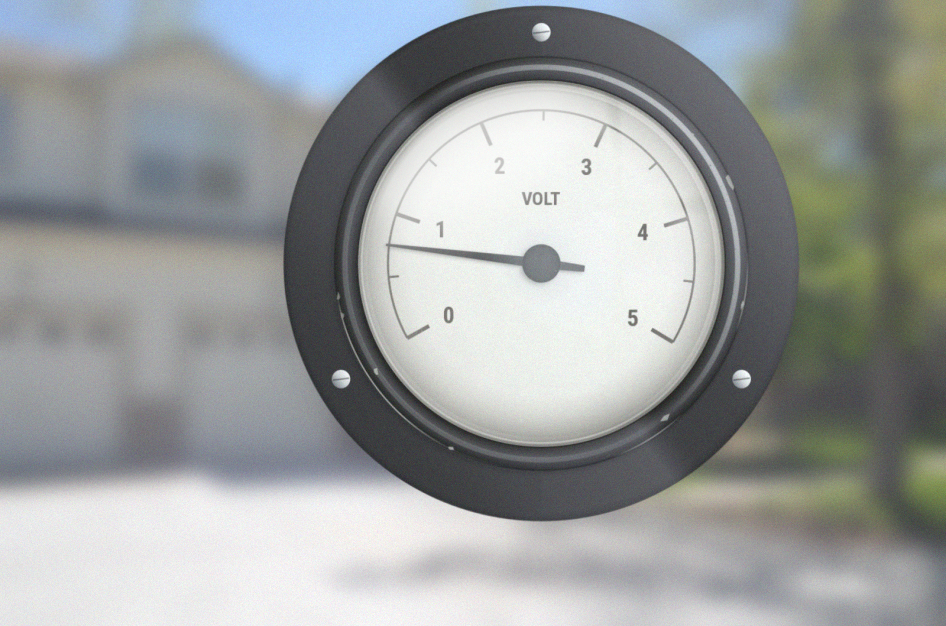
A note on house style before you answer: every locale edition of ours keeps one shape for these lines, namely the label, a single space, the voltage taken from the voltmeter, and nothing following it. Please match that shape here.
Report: 0.75 V
